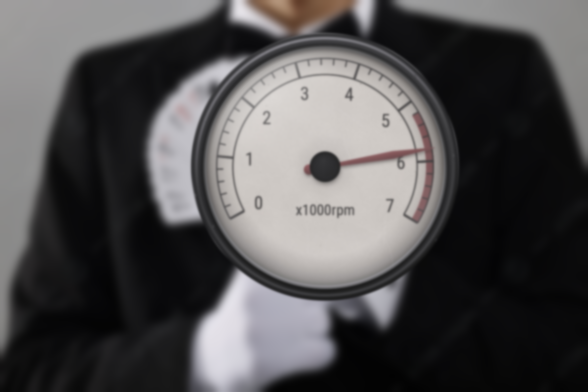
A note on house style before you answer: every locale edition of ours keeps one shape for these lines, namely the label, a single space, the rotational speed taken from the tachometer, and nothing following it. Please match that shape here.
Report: 5800 rpm
